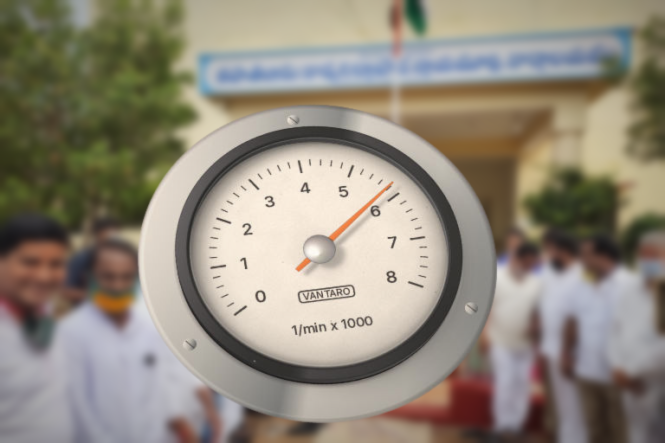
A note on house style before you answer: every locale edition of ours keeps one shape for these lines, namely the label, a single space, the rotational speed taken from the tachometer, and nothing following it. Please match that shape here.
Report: 5800 rpm
